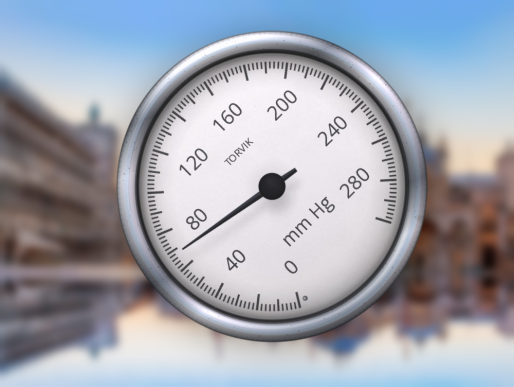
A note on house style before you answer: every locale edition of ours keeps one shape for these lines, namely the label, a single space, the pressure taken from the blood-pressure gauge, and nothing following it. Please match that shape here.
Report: 68 mmHg
